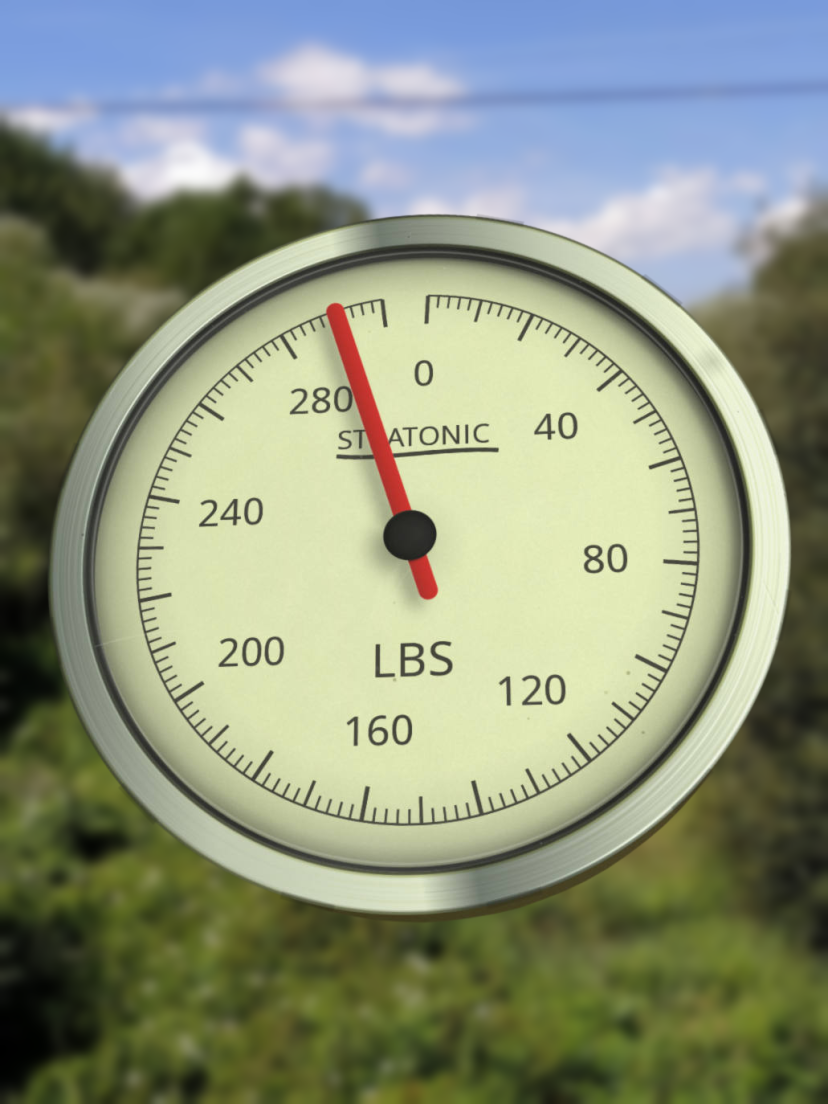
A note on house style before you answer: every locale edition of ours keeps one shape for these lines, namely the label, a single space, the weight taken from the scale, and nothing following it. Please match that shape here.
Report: 291 lb
